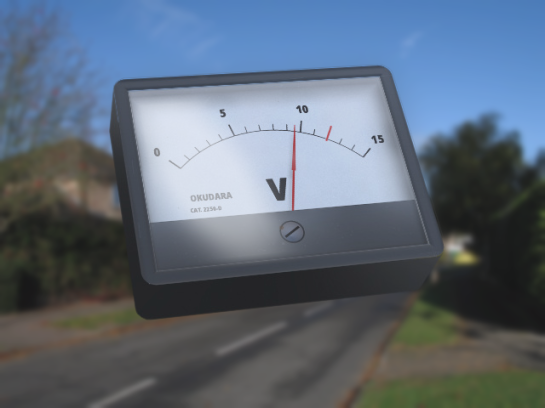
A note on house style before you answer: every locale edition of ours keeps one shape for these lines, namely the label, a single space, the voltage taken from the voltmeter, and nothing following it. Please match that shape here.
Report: 9.5 V
